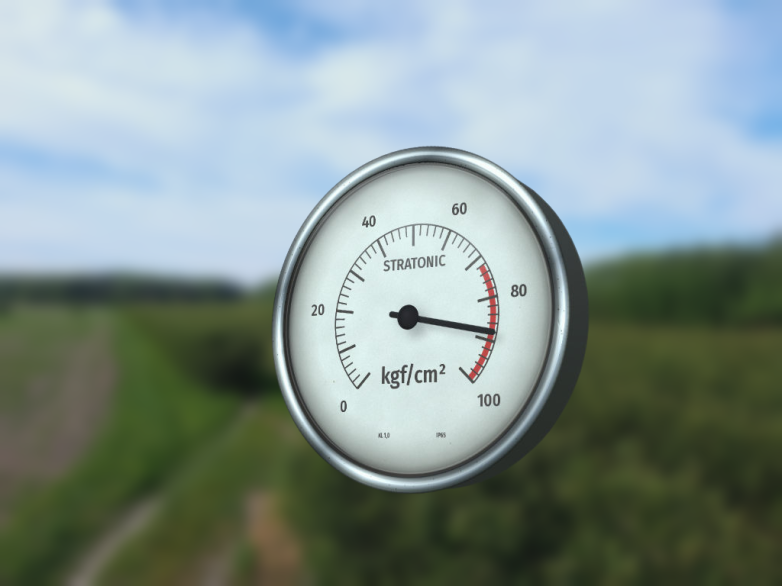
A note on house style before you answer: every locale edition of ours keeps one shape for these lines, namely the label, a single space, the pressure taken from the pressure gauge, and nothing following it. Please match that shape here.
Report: 88 kg/cm²
